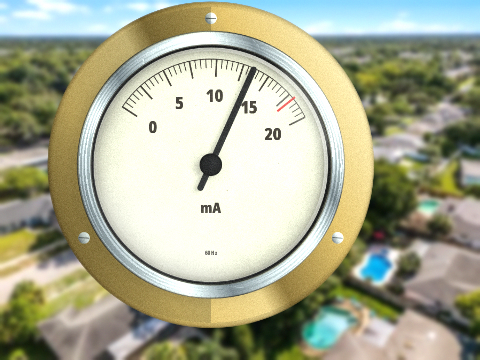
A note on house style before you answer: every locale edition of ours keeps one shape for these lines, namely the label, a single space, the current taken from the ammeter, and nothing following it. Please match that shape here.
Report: 13.5 mA
